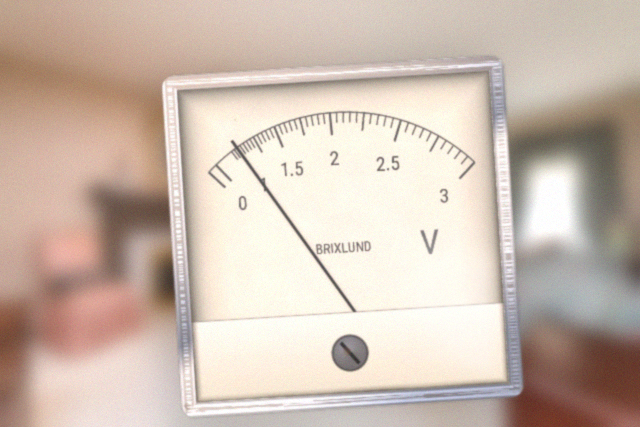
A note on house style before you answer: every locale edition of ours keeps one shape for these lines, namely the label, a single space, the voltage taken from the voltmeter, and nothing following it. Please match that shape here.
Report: 1 V
